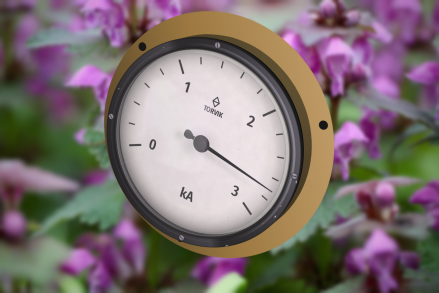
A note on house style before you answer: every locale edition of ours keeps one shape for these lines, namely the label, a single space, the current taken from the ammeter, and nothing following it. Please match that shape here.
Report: 2.7 kA
